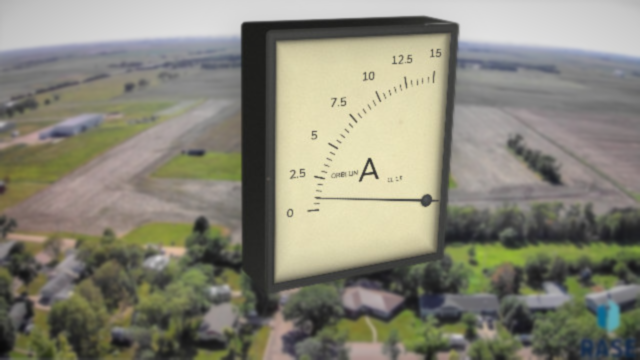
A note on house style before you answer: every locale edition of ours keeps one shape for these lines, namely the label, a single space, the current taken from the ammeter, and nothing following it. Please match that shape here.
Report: 1 A
